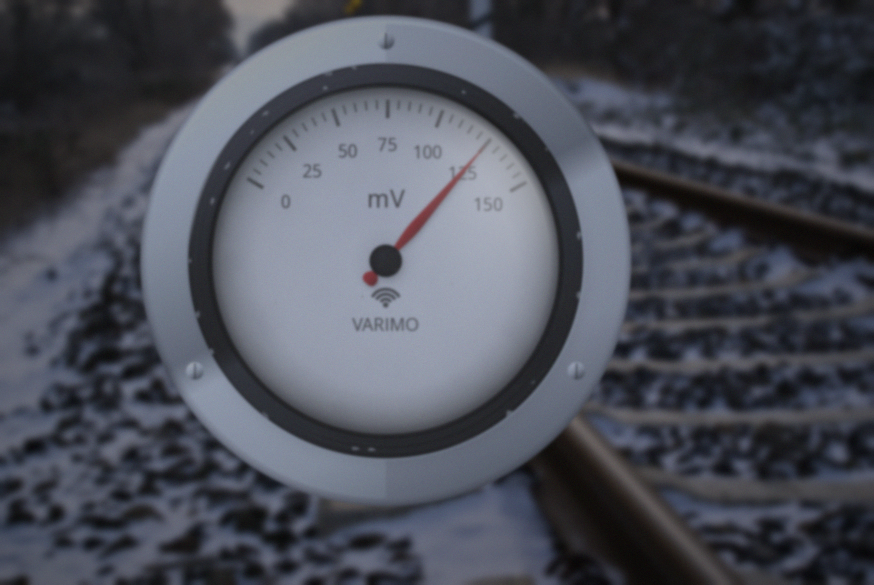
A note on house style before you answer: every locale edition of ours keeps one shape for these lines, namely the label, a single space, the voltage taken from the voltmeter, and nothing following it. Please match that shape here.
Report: 125 mV
